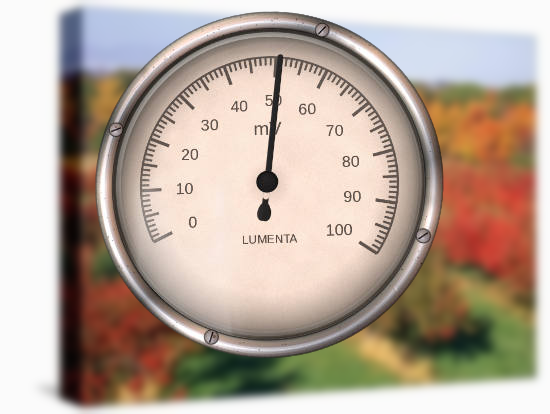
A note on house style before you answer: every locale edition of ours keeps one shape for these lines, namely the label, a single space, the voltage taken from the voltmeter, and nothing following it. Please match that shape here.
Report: 51 mV
